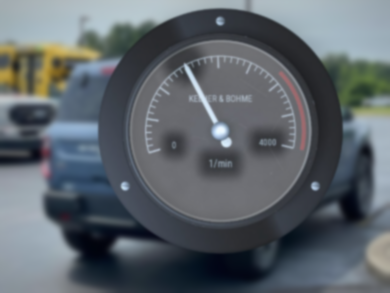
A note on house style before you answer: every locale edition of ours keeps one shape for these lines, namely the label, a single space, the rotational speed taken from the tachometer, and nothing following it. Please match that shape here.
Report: 1500 rpm
